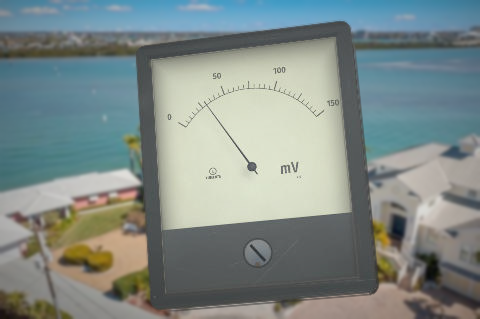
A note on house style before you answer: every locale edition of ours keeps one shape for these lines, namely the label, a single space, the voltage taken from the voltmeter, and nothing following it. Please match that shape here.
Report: 30 mV
